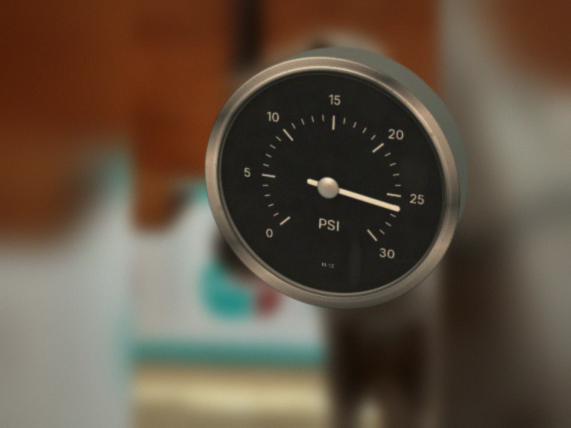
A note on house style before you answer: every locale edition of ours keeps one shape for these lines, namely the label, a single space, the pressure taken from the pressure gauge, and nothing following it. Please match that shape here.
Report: 26 psi
